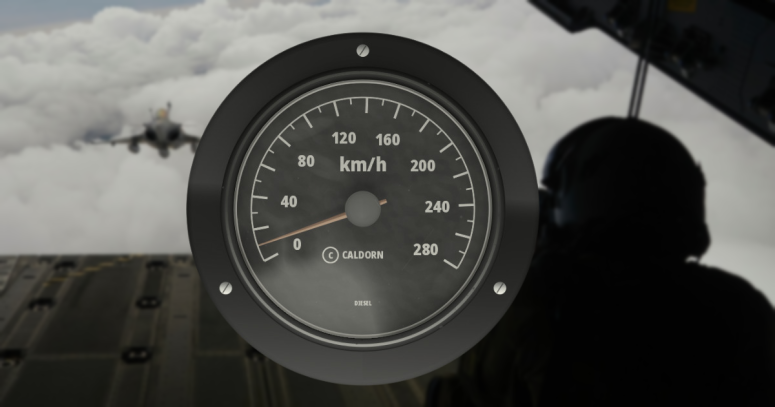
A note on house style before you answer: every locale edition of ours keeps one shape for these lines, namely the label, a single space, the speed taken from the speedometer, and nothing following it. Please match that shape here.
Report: 10 km/h
